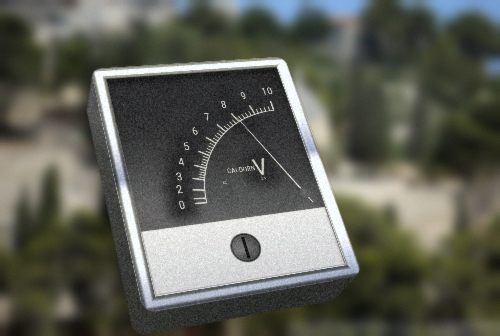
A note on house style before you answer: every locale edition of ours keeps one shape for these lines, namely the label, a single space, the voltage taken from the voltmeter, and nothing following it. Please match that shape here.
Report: 8 V
